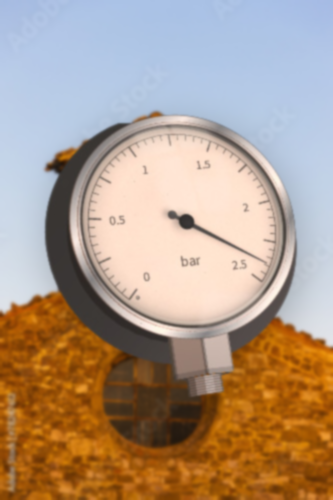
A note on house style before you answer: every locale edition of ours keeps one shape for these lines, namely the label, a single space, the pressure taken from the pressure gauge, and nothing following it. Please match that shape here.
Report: 2.4 bar
